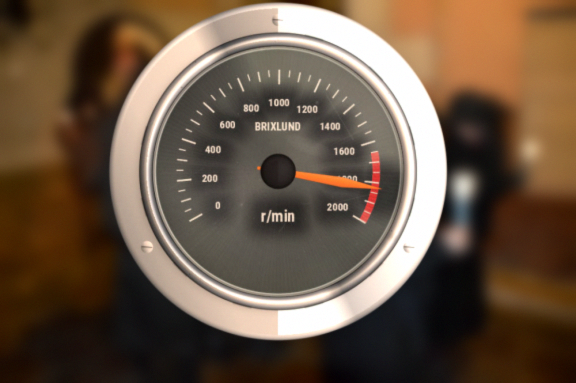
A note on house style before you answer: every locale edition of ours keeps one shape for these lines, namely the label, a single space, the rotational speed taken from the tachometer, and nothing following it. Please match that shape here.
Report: 1825 rpm
